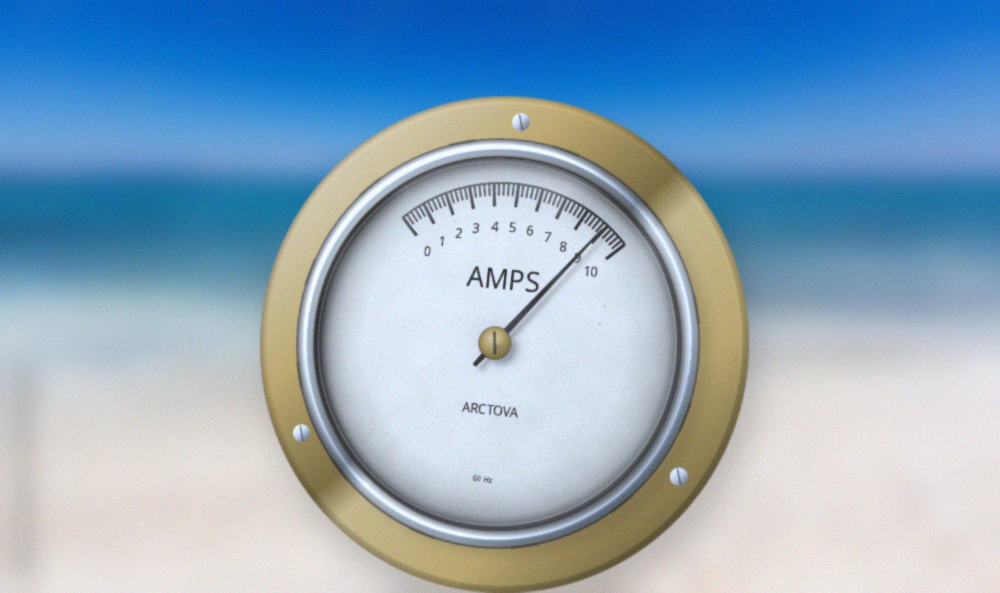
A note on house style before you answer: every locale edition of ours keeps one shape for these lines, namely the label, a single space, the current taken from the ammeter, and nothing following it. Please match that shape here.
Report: 9 A
